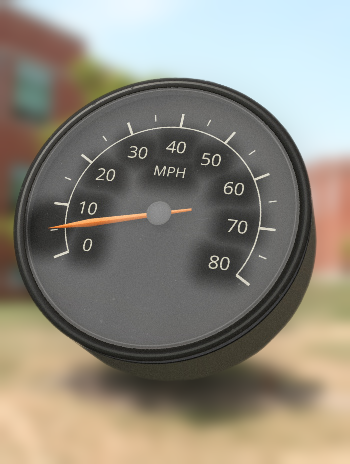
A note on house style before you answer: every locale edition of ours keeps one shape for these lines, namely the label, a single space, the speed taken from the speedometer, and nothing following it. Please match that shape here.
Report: 5 mph
